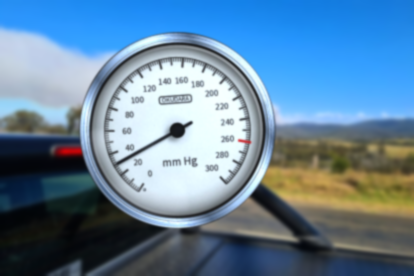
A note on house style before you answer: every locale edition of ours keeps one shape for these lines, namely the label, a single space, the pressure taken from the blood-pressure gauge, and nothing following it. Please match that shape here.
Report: 30 mmHg
